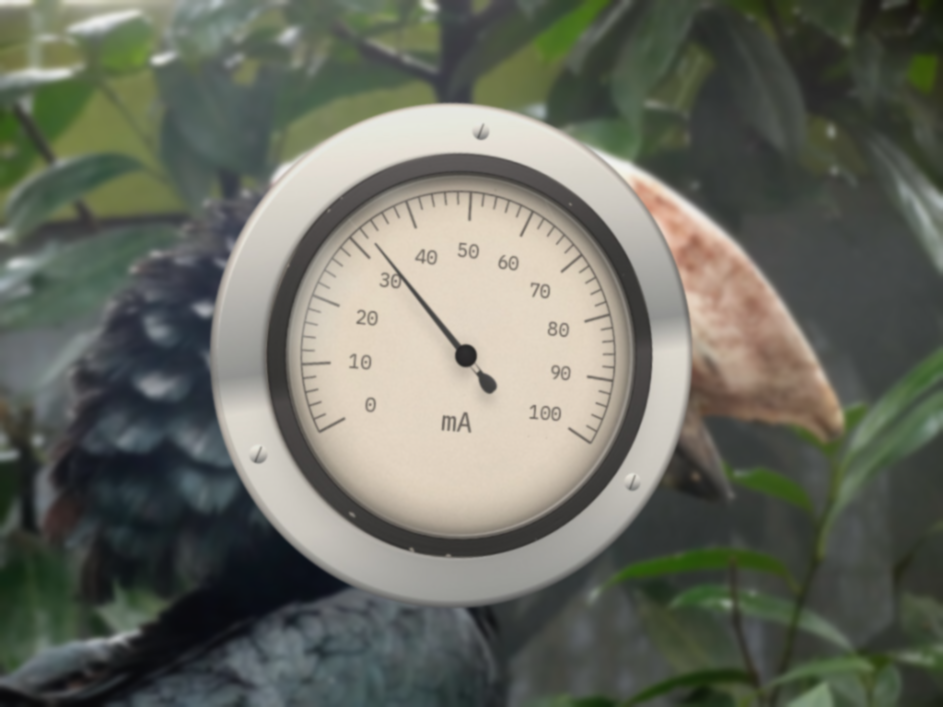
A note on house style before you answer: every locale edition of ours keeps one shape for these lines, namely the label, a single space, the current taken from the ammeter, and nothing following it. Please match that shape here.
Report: 32 mA
